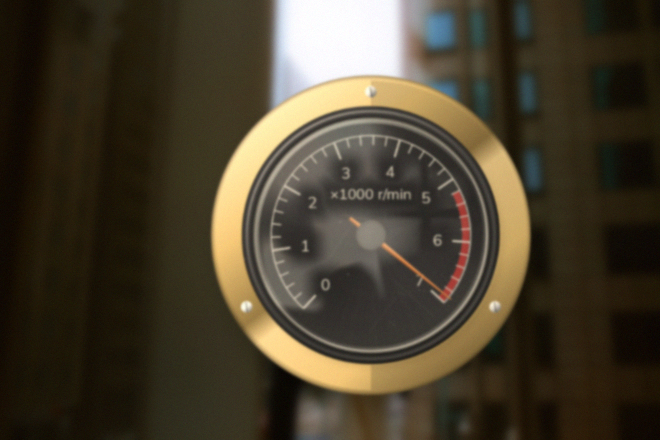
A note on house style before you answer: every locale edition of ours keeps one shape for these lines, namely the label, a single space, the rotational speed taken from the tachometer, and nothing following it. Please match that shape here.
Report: 6900 rpm
